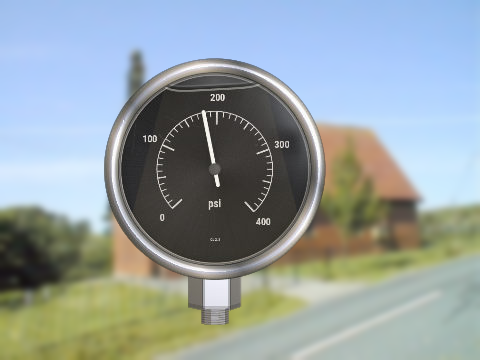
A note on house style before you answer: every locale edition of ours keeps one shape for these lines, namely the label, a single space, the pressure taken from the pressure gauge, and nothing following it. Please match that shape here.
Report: 180 psi
